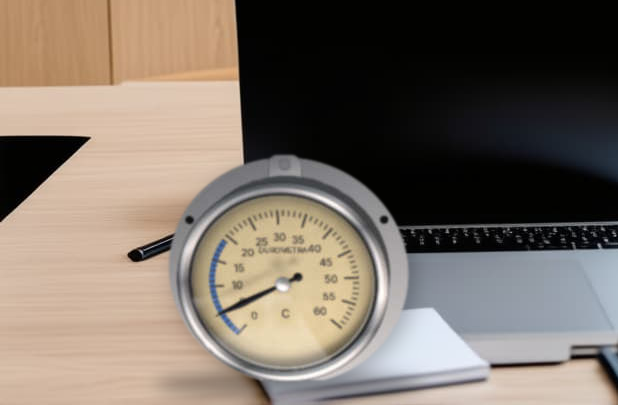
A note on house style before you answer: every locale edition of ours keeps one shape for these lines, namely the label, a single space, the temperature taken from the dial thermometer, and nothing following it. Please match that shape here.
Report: 5 °C
